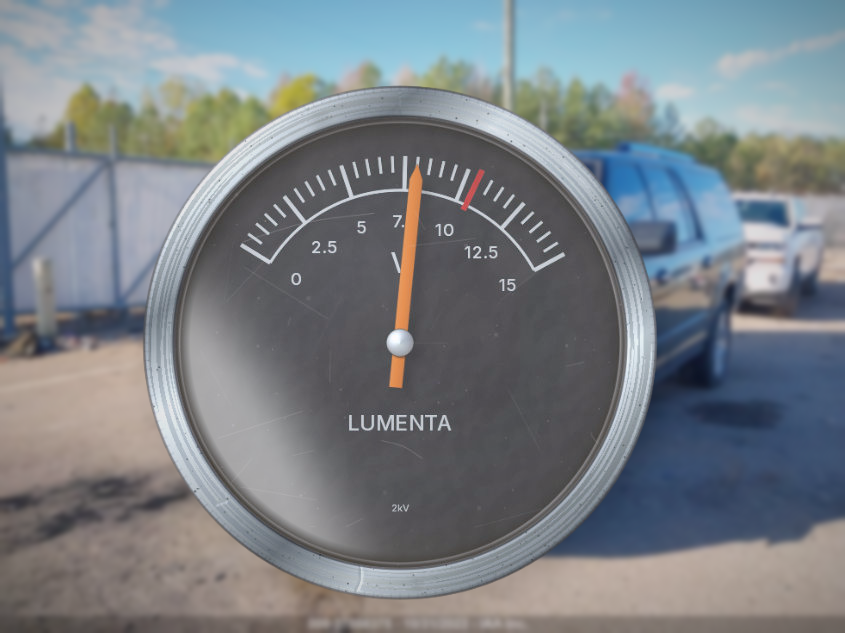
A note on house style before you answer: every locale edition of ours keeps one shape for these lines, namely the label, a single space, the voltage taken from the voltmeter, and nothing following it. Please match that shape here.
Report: 8 V
